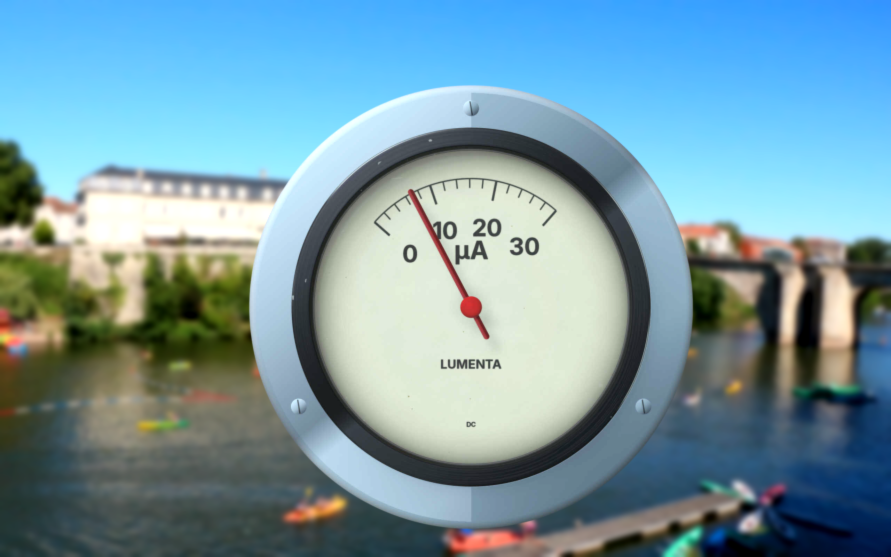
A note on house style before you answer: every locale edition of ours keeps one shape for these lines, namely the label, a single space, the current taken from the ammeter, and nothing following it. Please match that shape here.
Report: 7 µA
